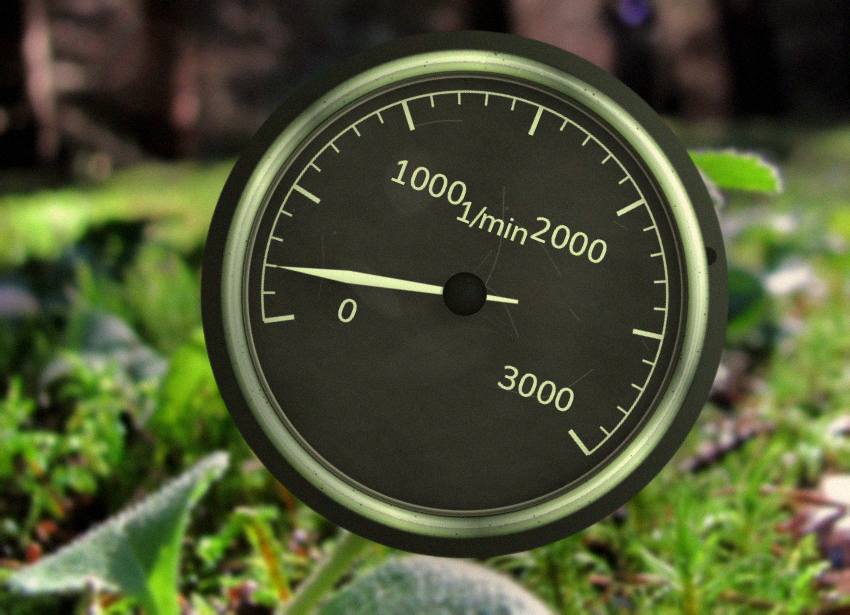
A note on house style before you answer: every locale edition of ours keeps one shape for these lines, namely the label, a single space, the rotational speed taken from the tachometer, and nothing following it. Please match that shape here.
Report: 200 rpm
